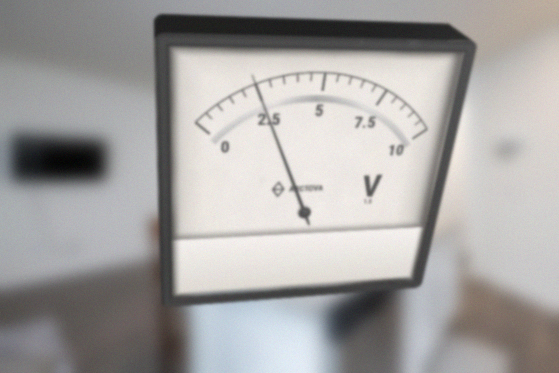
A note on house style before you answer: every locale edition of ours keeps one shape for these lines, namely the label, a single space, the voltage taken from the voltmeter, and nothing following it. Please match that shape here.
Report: 2.5 V
